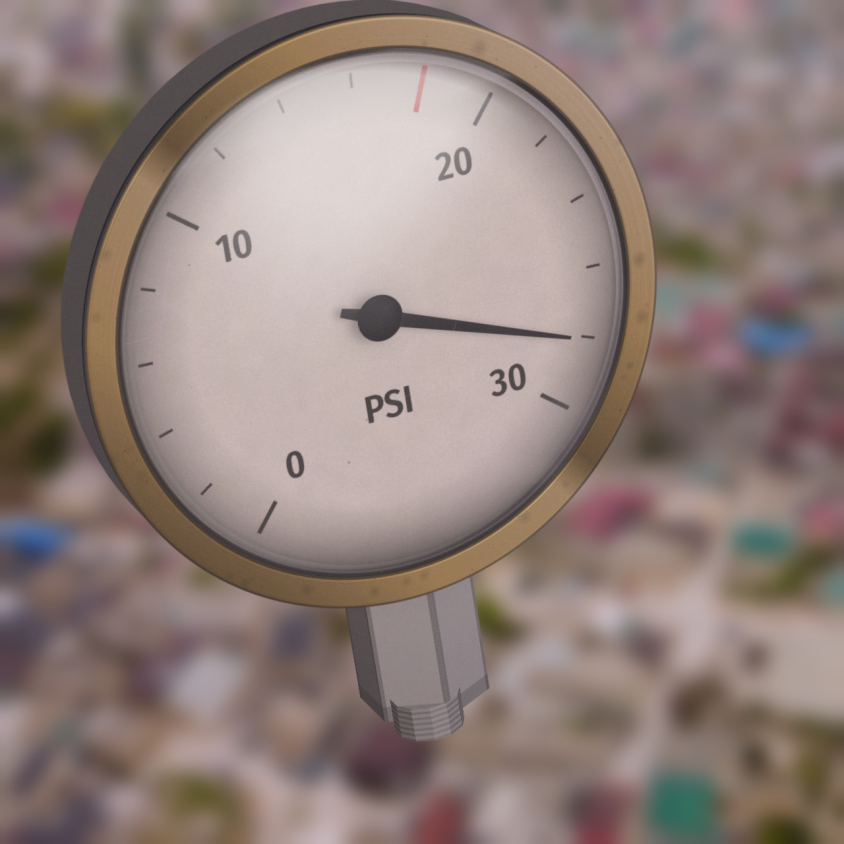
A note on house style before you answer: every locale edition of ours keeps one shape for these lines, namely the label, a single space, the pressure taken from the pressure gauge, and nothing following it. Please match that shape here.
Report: 28 psi
